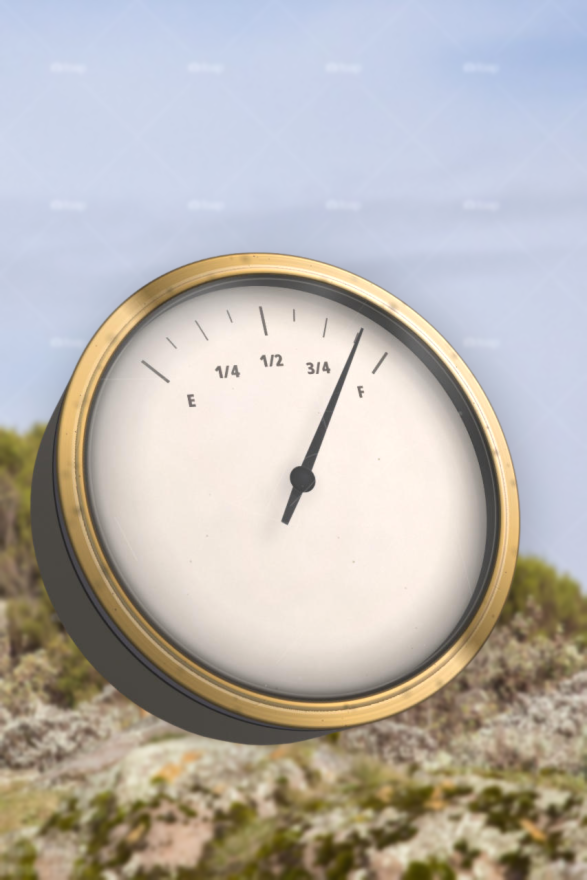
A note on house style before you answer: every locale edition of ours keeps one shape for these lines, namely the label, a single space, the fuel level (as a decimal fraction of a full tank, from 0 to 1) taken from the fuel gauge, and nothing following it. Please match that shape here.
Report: 0.875
